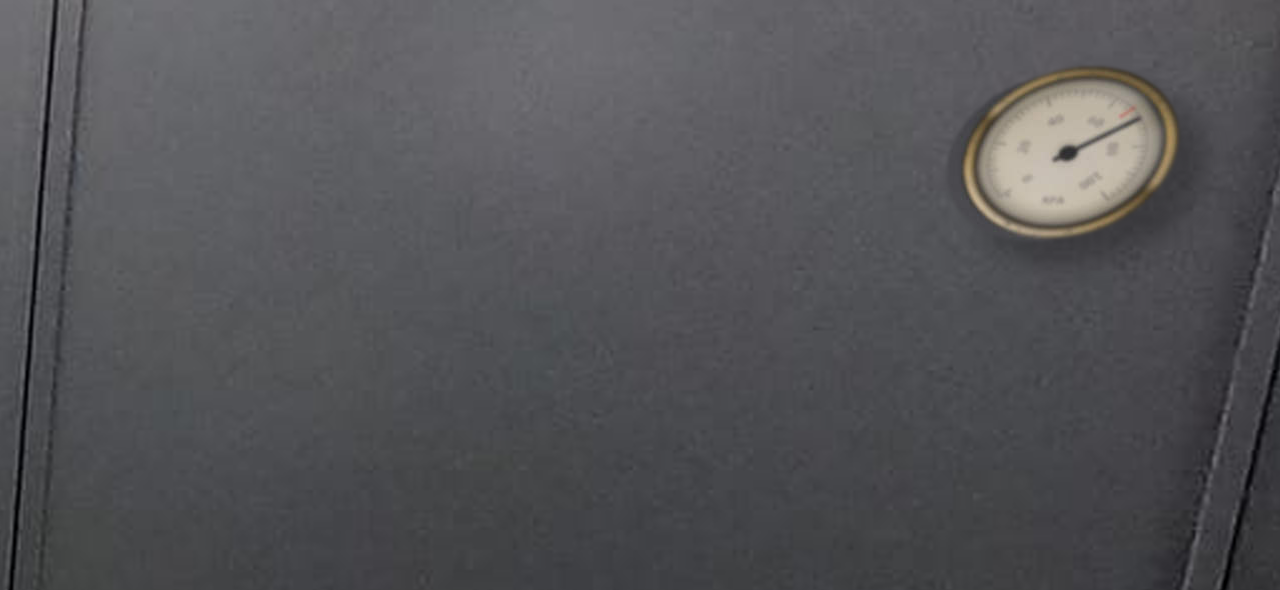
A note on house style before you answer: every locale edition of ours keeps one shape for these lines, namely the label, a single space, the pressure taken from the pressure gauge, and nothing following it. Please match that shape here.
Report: 70 kPa
